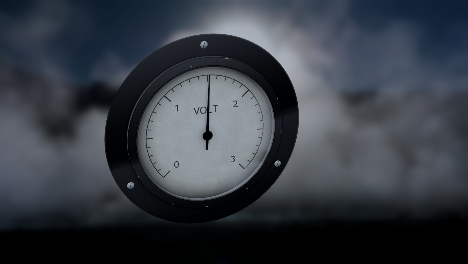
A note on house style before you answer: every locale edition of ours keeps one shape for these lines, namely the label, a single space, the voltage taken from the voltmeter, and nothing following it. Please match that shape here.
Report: 1.5 V
